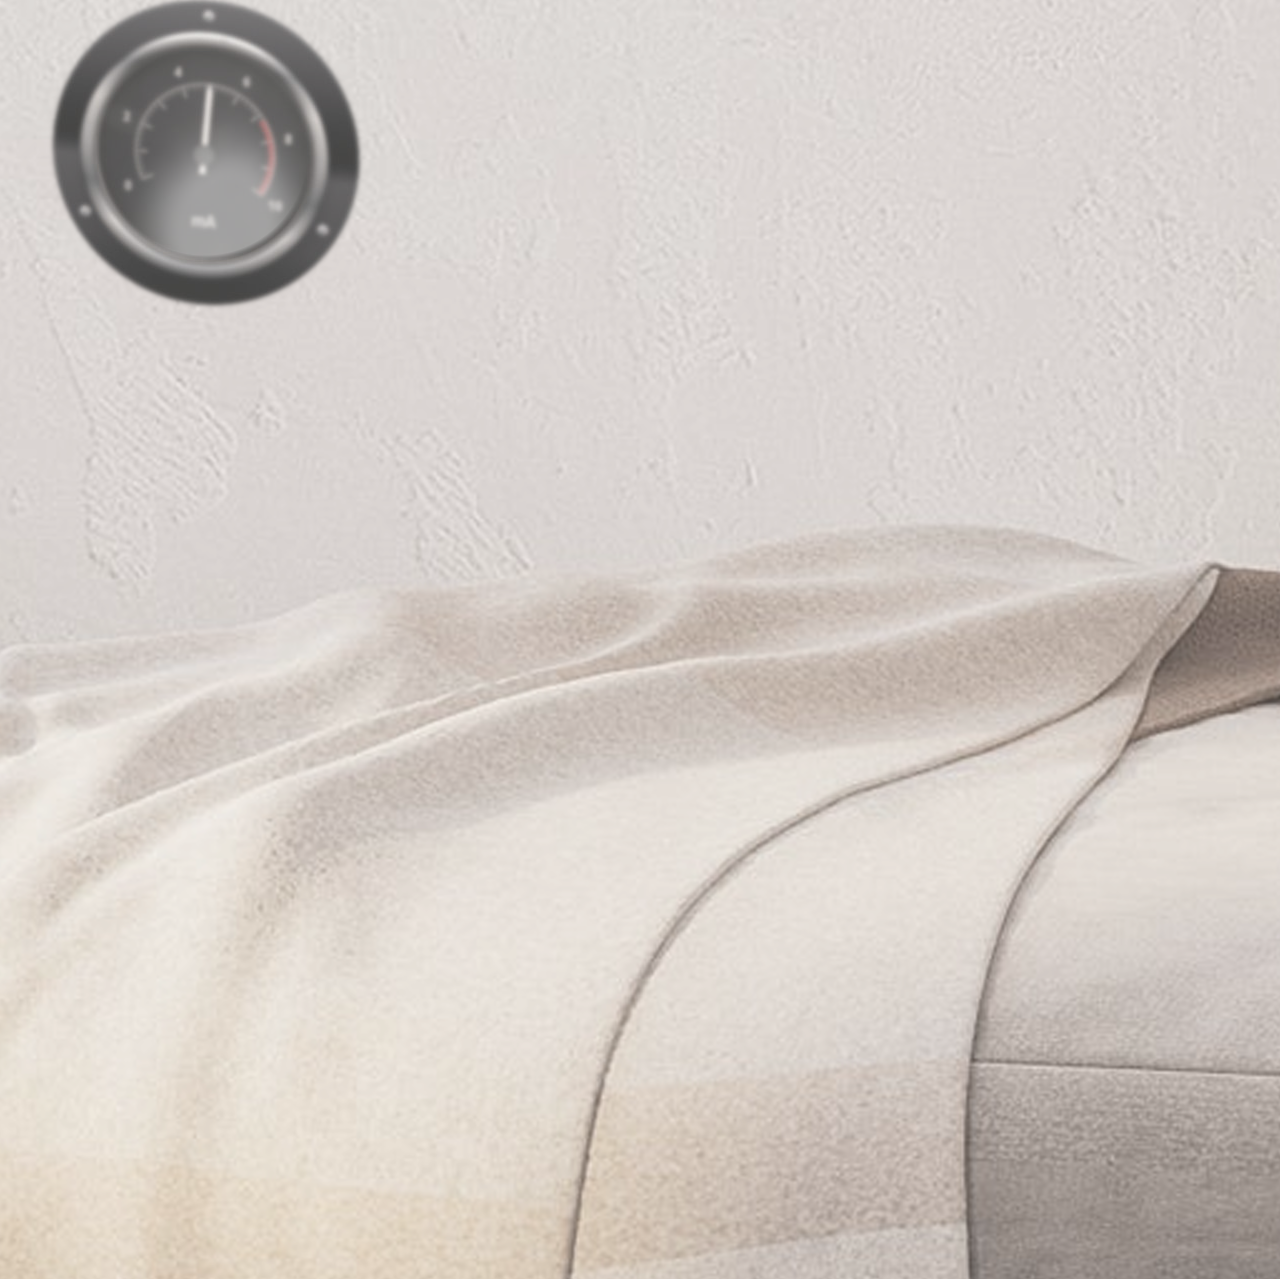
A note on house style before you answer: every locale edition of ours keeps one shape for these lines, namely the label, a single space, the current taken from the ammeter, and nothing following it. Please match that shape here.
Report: 5 mA
